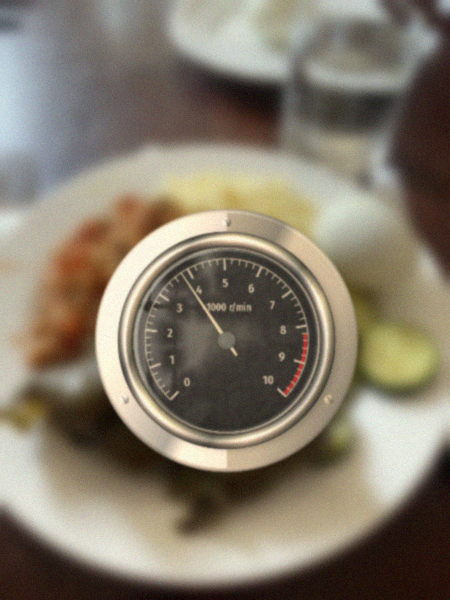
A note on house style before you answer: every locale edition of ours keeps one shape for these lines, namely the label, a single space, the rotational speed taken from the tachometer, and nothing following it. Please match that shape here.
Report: 3800 rpm
